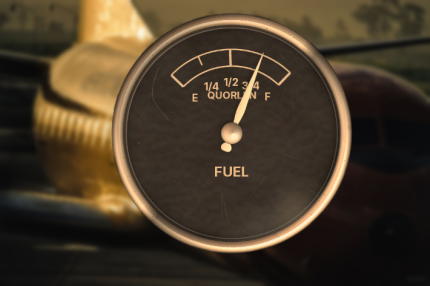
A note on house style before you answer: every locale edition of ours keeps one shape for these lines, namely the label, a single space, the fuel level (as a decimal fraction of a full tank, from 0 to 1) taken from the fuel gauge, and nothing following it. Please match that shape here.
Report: 0.75
